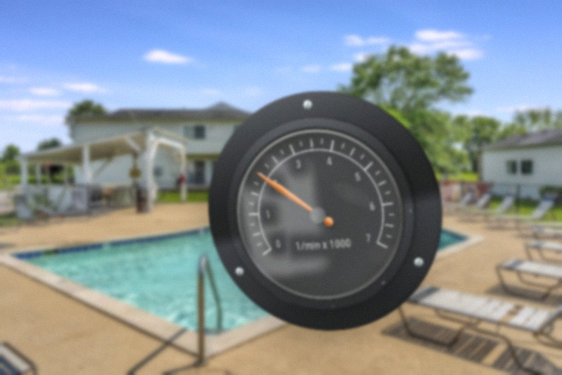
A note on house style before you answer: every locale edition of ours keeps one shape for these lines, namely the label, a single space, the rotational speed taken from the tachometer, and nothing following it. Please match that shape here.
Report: 2000 rpm
